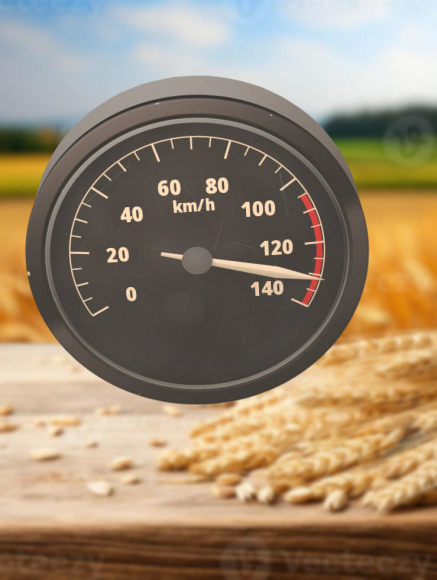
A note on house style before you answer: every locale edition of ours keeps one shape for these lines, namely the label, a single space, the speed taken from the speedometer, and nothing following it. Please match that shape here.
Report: 130 km/h
